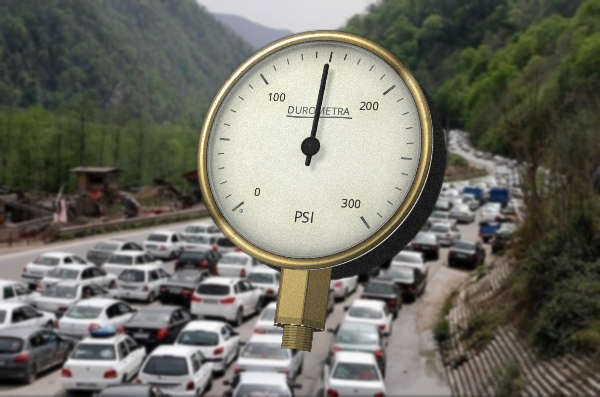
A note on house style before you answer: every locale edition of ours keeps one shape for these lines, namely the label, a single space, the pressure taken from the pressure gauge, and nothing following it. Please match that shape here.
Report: 150 psi
